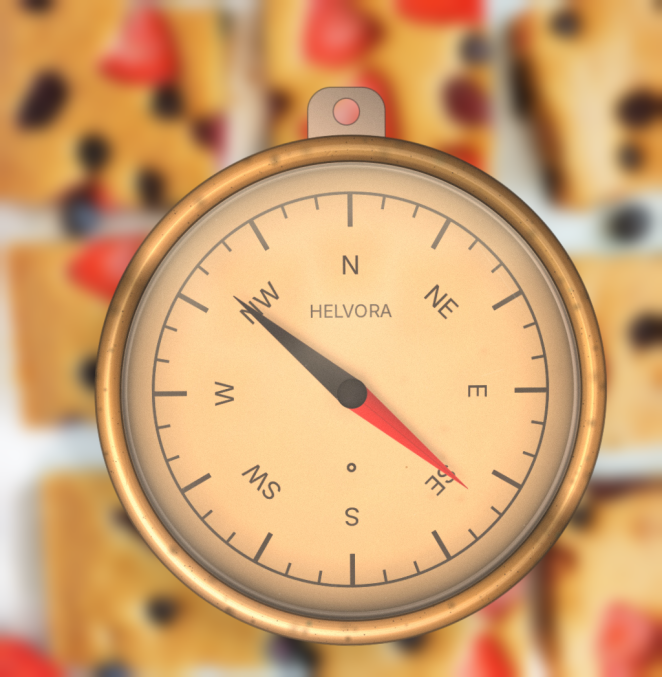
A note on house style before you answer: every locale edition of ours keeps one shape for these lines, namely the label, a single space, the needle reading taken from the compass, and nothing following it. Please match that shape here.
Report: 130 °
